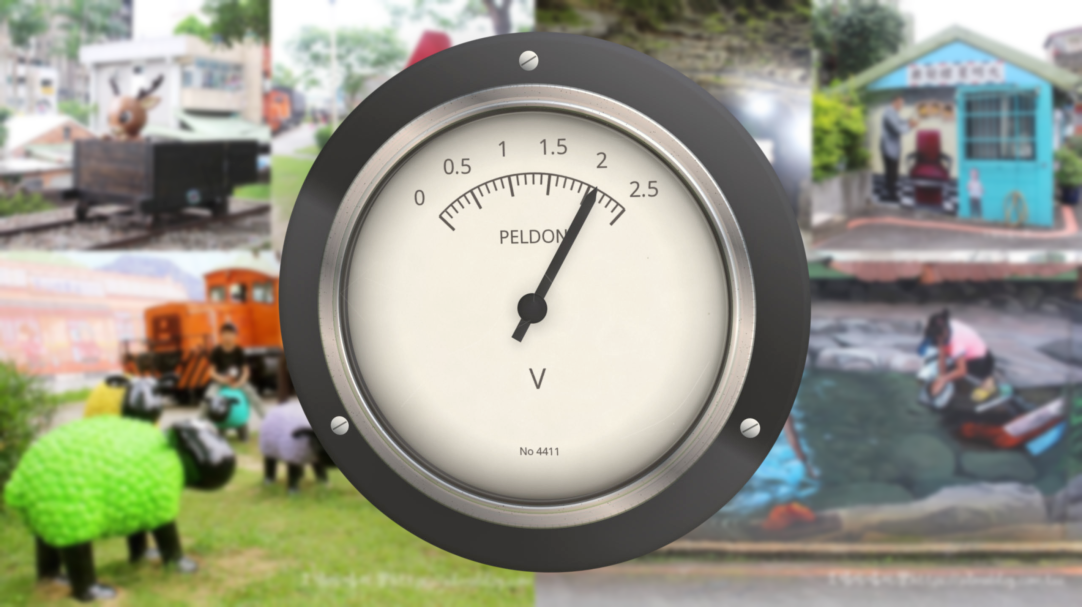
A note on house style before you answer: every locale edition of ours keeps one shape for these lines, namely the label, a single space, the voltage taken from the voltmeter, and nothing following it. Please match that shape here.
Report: 2.1 V
